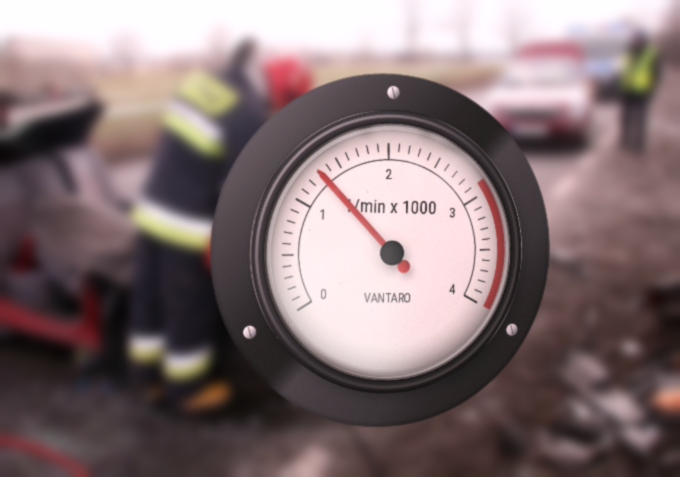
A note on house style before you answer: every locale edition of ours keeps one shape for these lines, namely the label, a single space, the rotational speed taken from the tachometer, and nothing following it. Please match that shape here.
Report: 1300 rpm
